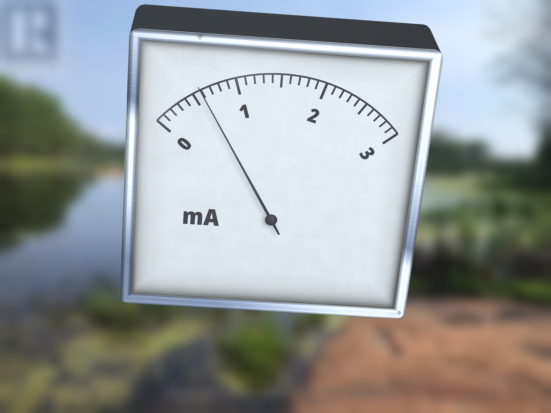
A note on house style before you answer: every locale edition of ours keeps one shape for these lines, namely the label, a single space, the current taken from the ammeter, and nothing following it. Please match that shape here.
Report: 0.6 mA
